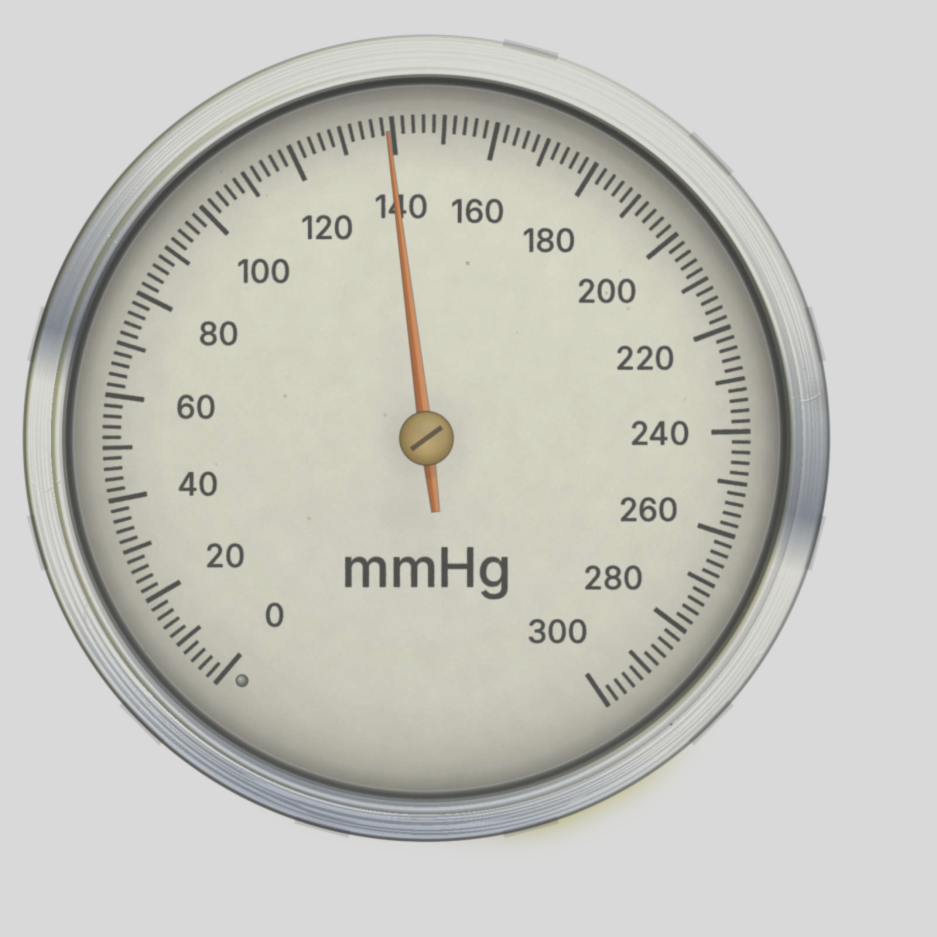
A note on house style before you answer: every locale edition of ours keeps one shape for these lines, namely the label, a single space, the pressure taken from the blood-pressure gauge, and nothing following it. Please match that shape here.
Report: 139 mmHg
